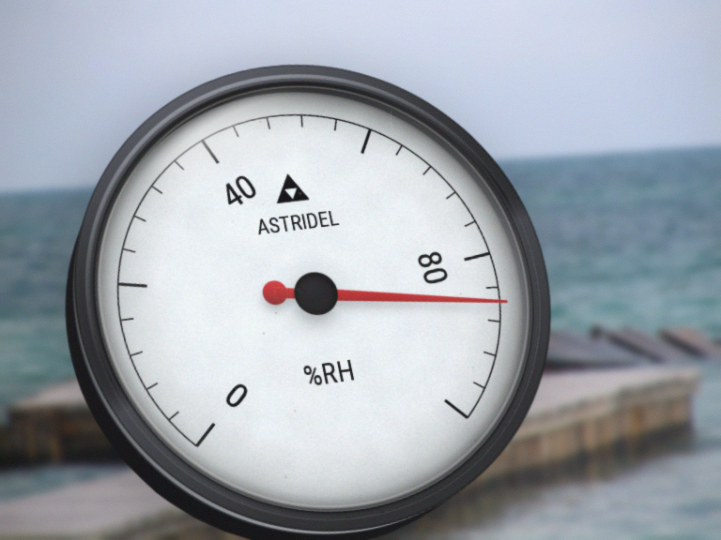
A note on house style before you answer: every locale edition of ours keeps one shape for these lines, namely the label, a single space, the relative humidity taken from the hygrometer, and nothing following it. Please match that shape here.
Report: 86 %
